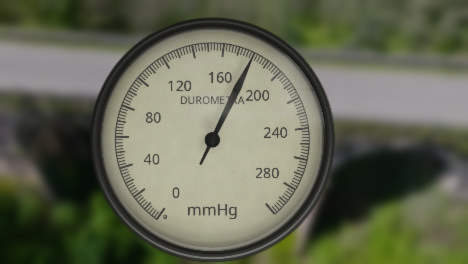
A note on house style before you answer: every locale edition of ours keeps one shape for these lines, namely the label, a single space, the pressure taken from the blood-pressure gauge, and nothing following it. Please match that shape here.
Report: 180 mmHg
